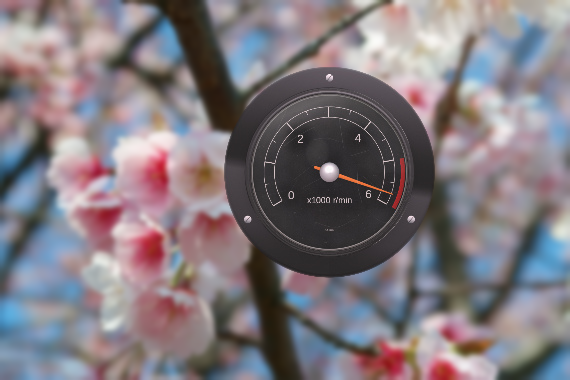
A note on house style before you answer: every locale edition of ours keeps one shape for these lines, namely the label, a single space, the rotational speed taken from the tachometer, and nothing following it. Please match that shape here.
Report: 5750 rpm
